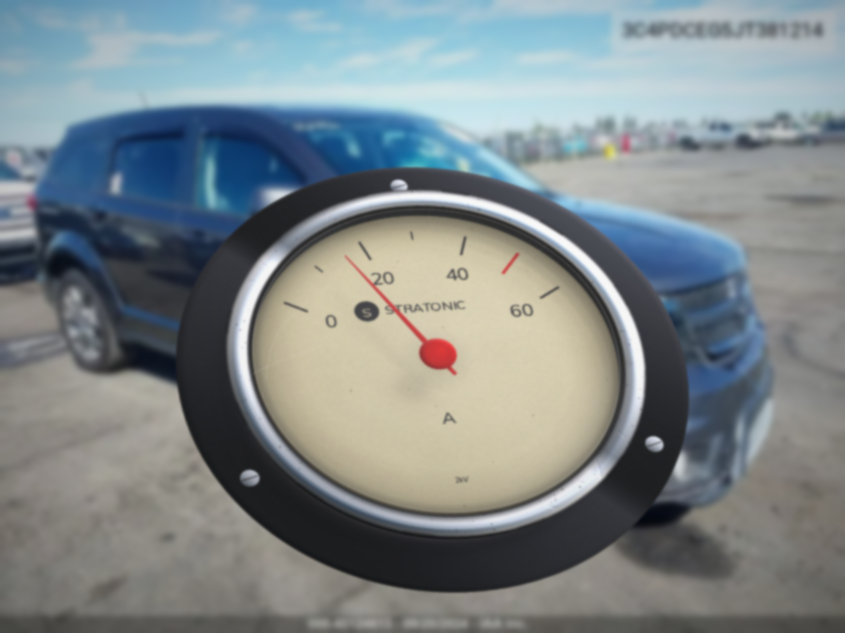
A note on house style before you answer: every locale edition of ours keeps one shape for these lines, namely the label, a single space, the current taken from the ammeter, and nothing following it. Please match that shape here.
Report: 15 A
